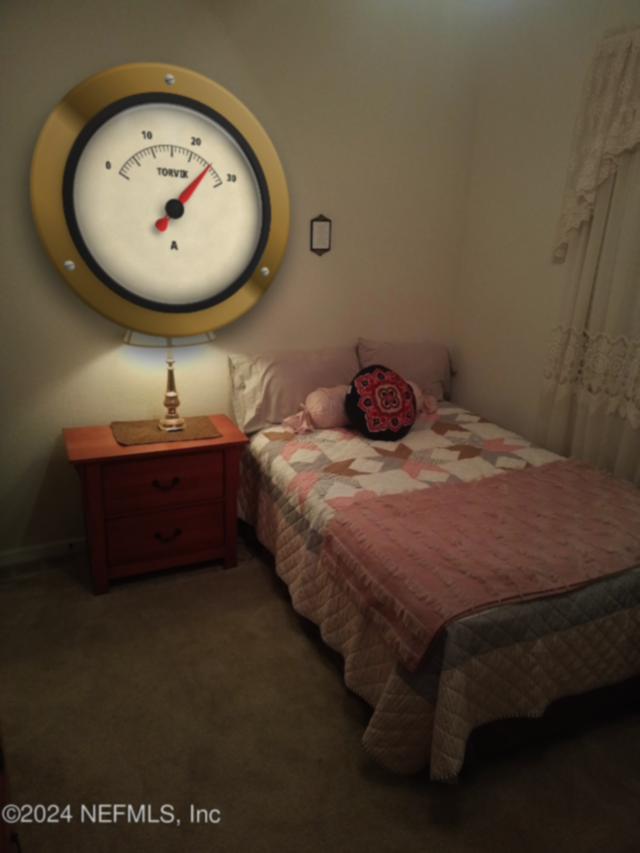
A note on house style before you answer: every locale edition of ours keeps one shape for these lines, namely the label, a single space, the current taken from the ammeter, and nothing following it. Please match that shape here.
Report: 25 A
